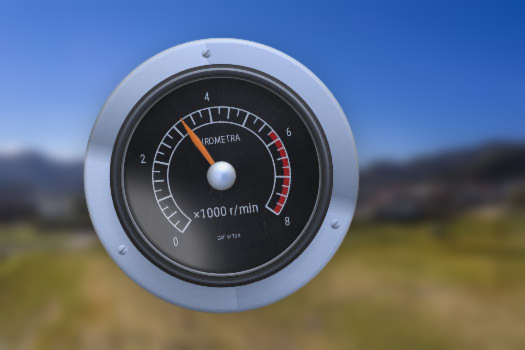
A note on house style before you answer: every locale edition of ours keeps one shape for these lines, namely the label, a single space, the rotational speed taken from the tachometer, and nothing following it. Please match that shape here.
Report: 3250 rpm
